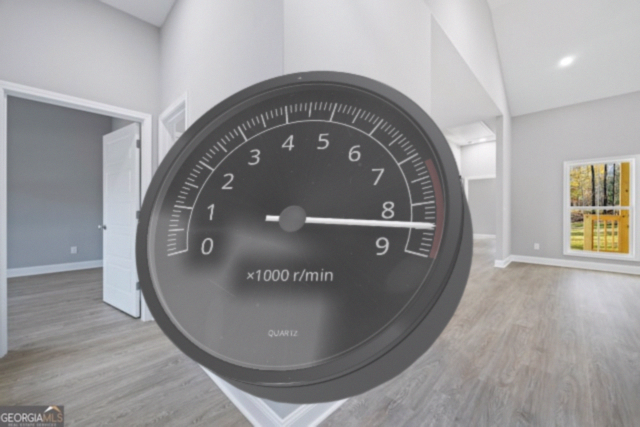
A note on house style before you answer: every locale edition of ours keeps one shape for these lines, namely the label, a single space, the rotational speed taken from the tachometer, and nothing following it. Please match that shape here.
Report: 8500 rpm
